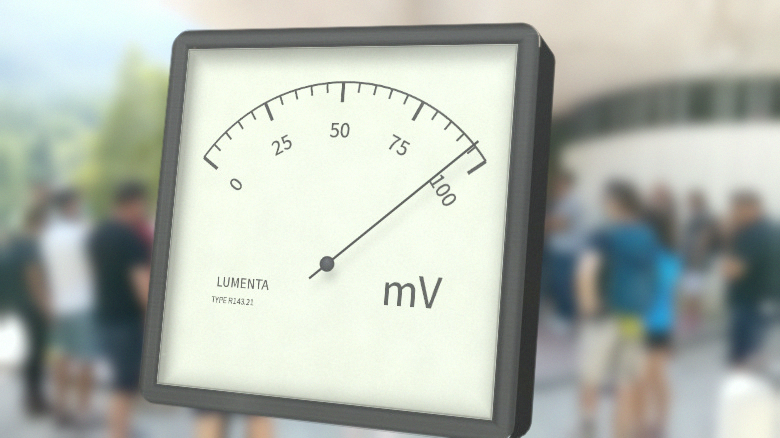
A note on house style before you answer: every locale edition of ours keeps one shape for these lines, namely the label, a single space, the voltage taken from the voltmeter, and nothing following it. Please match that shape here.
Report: 95 mV
